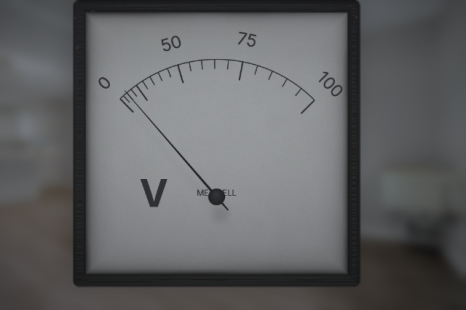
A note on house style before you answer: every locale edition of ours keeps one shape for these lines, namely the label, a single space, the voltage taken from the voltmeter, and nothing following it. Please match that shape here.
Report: 15 V
